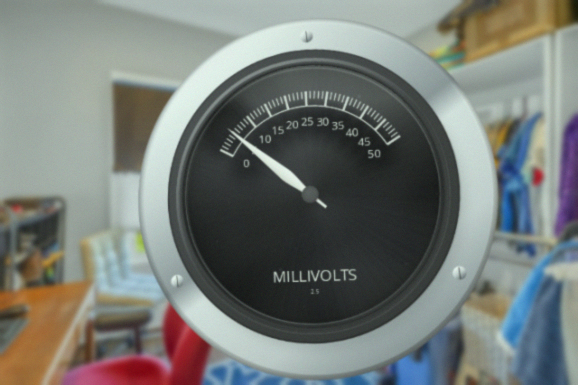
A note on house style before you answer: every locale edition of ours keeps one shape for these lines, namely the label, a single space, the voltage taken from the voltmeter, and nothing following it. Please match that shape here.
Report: 5 mV
